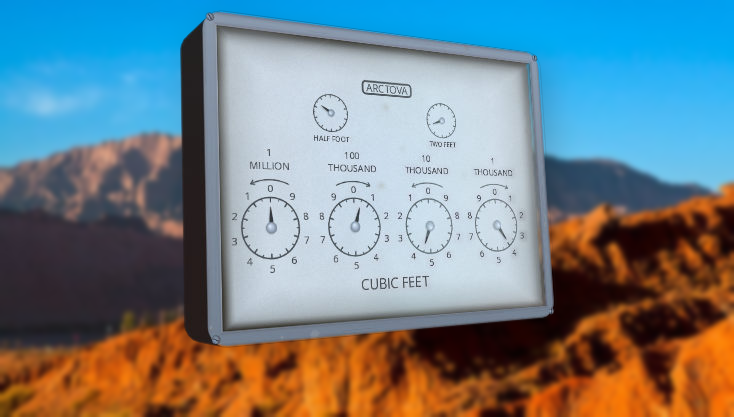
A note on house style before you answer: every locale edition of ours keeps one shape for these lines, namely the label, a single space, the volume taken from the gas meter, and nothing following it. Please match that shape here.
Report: 4400 ft³
